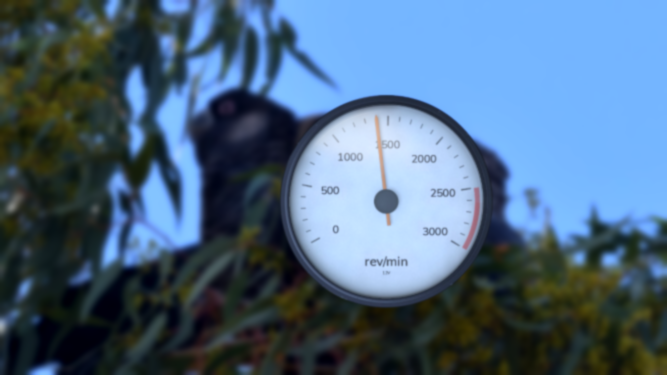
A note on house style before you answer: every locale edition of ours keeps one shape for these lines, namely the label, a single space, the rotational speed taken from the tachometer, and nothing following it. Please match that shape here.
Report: 1400 rpm
